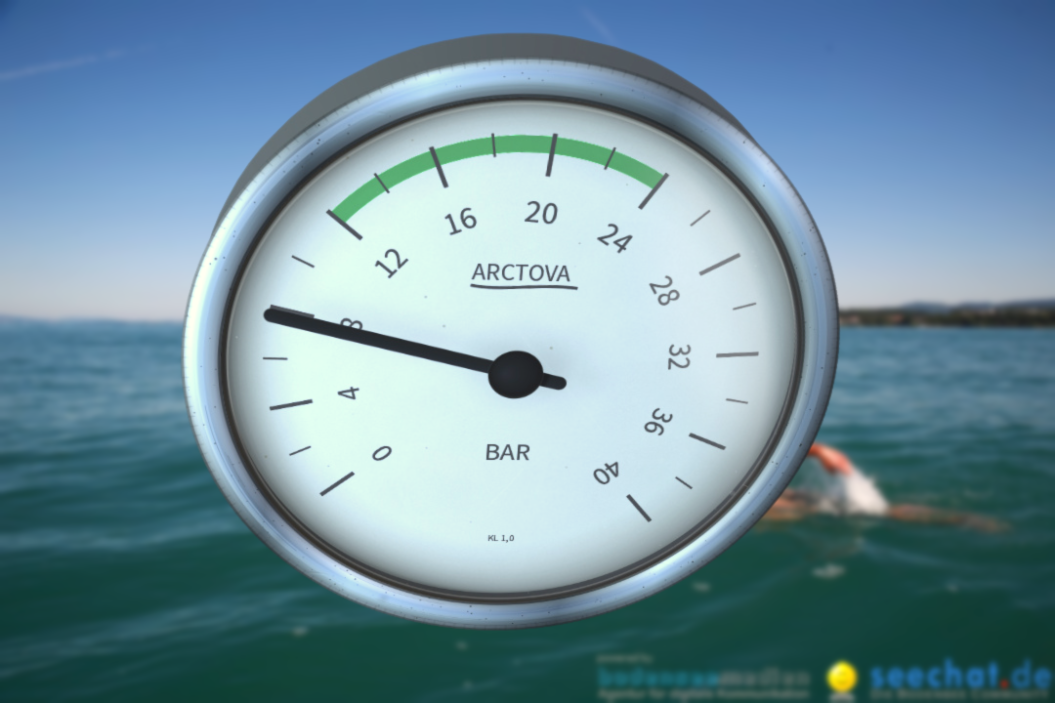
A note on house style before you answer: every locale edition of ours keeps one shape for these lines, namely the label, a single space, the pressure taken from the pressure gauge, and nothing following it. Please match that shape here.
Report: 8 bar
